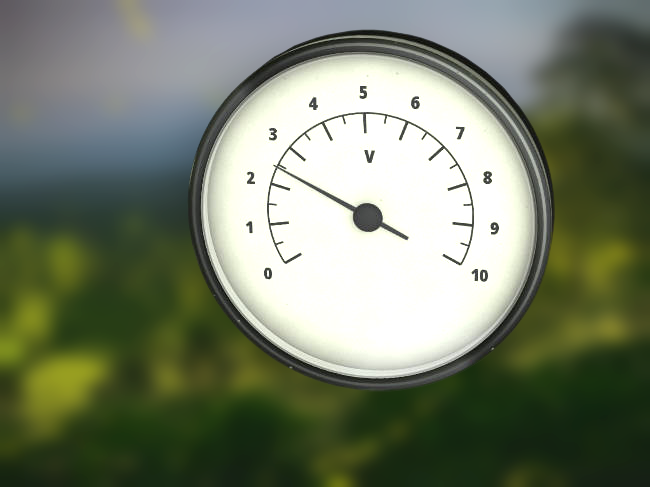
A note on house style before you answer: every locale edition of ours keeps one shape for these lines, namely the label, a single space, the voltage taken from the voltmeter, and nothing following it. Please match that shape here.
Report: 2.5 V
